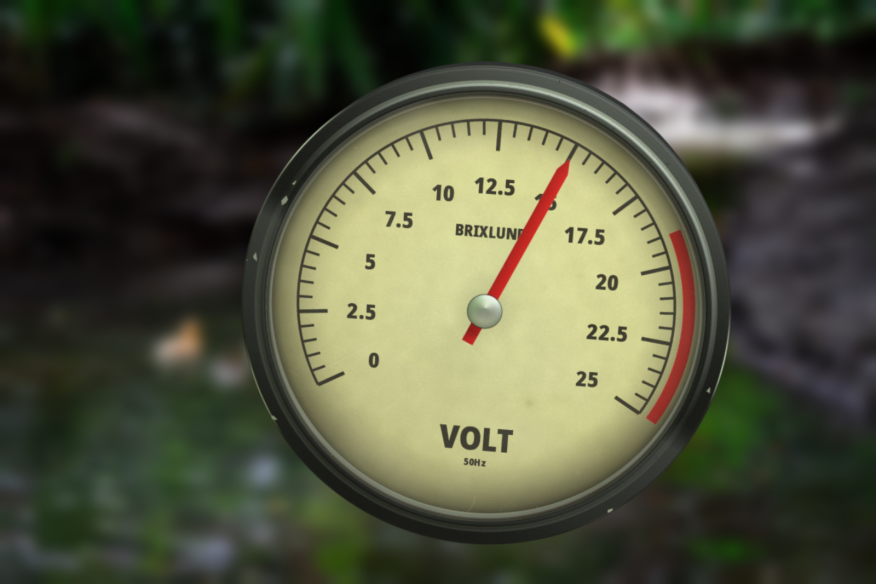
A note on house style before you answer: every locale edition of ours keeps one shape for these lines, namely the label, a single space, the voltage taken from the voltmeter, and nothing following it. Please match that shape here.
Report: 15 V
